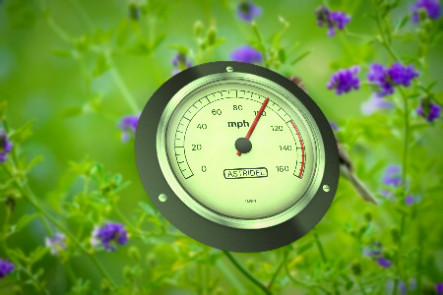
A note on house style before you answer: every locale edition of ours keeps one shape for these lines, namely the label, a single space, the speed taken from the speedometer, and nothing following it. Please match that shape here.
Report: 100 mph
